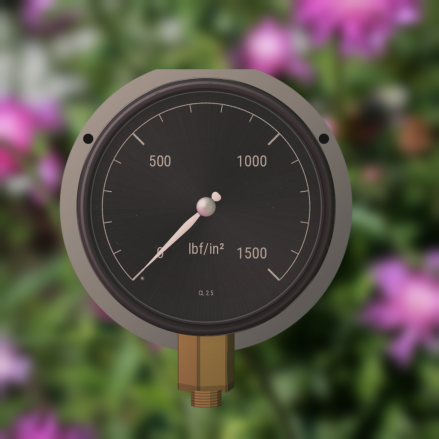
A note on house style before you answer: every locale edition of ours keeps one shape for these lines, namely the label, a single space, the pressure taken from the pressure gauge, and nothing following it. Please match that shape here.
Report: 0 psi
